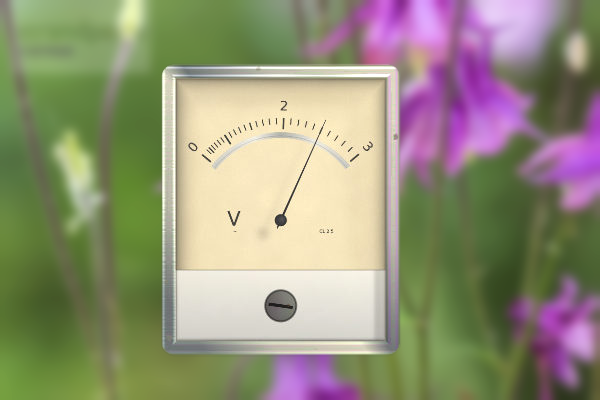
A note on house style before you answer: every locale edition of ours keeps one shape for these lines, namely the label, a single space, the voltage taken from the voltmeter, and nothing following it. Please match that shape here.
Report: 2.5 V
